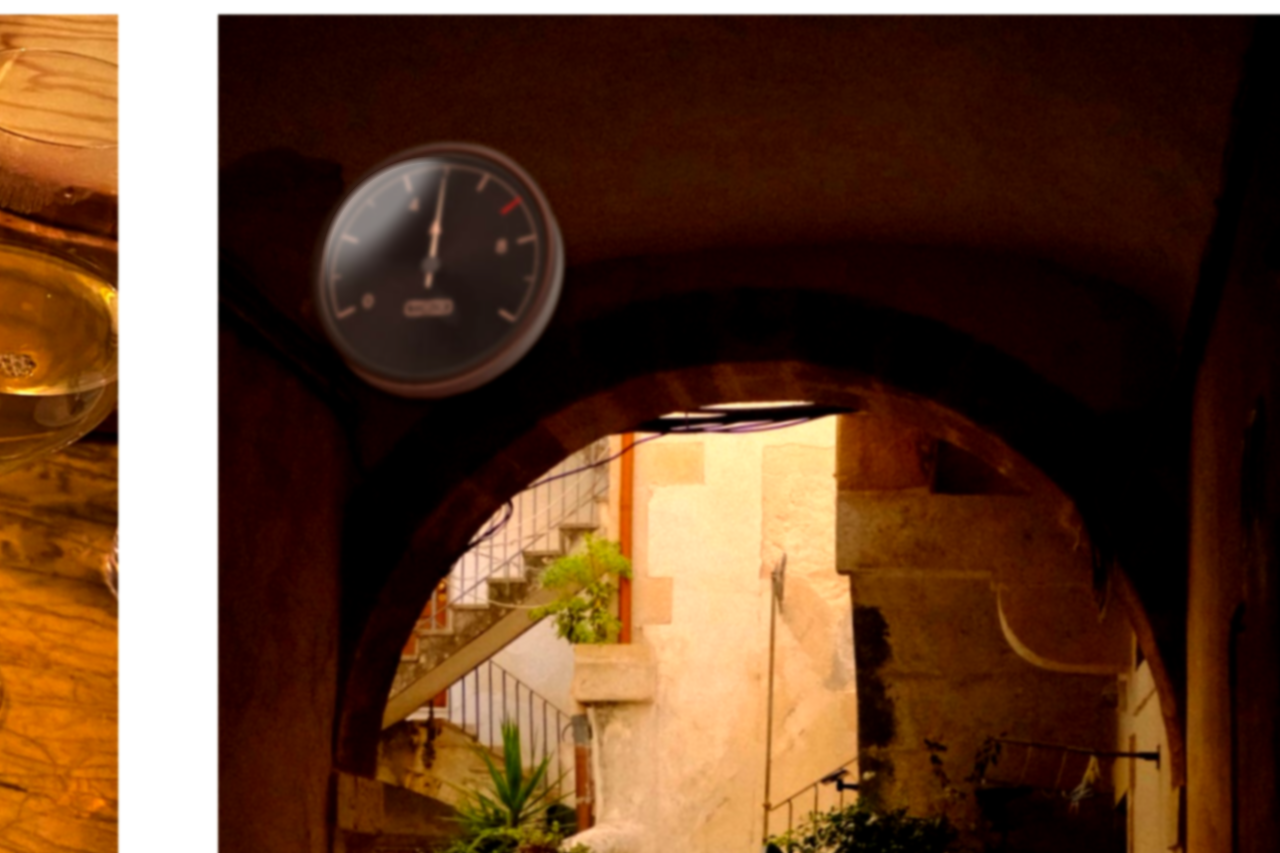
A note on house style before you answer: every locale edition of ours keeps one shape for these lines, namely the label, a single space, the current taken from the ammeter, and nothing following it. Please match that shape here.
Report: 5 A
